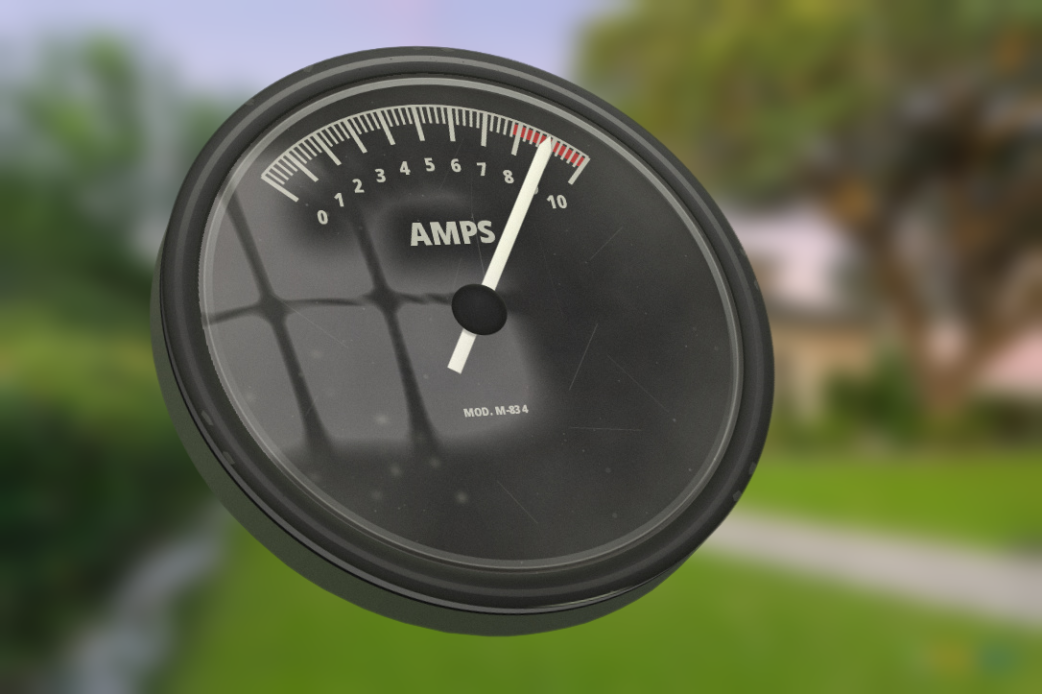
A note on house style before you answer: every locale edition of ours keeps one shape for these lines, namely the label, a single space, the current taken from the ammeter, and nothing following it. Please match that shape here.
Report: 8.8 A
